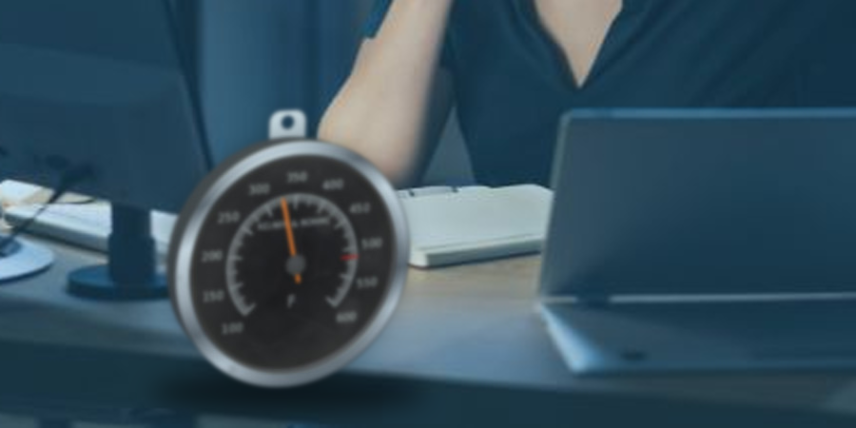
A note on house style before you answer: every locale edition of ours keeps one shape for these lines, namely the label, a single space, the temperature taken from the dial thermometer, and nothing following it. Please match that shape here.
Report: 325 °F
